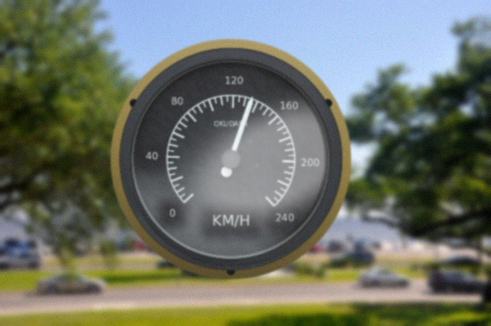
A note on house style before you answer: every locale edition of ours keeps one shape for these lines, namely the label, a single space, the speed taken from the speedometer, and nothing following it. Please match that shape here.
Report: 135 km/h
